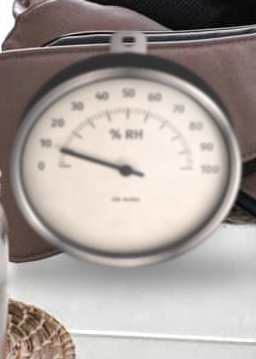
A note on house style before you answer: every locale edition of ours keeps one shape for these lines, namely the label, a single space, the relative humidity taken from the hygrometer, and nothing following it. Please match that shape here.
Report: 10 %
